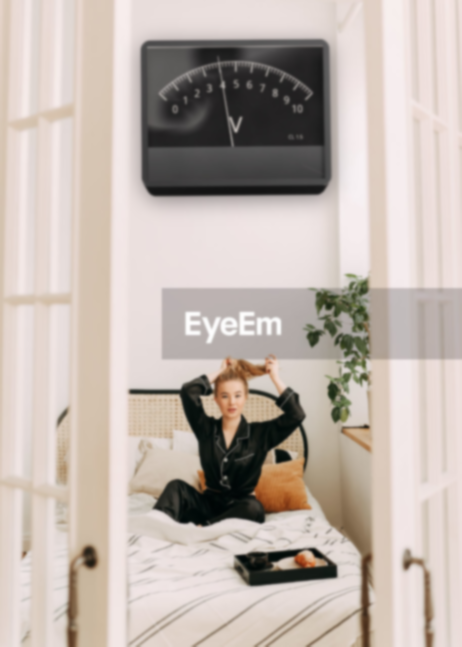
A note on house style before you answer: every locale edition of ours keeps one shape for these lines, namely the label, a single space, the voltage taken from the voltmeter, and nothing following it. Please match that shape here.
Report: 4 V
